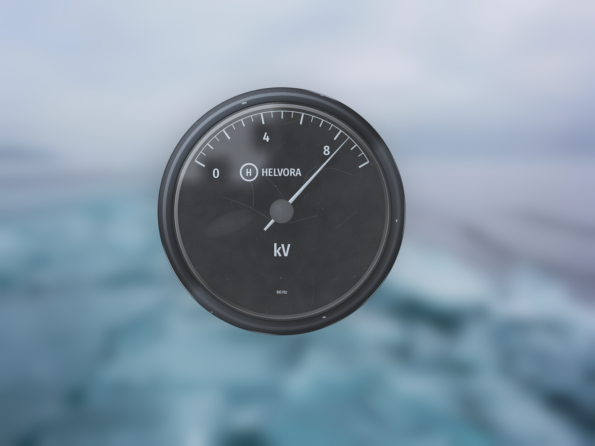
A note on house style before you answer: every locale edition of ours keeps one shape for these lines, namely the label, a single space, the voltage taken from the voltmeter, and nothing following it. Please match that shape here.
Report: 8.5 kV
